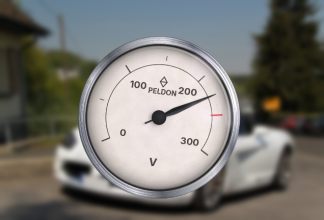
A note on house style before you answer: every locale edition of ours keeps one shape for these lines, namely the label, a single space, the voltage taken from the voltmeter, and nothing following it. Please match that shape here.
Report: 225 V
